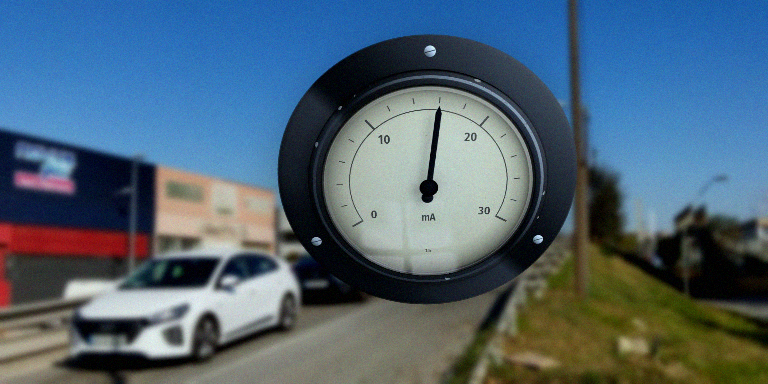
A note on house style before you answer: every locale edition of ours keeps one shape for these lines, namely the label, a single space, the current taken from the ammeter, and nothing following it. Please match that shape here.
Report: 16 mA
